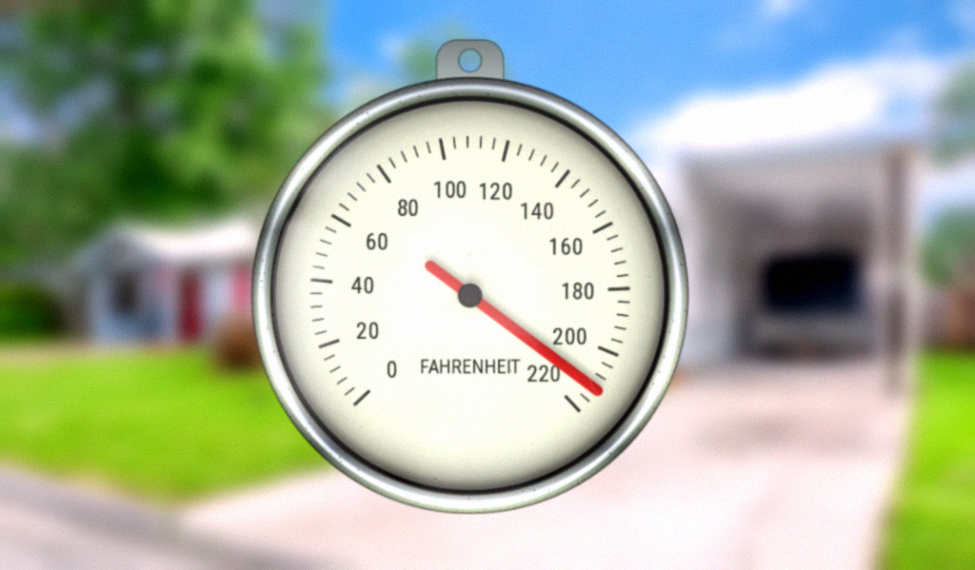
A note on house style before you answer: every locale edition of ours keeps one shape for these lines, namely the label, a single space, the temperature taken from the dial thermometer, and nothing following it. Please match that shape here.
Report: 212 °F
